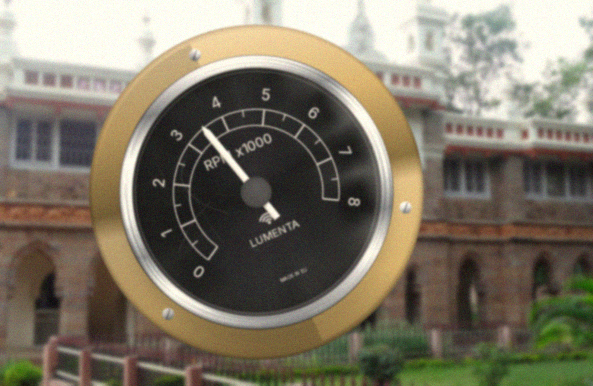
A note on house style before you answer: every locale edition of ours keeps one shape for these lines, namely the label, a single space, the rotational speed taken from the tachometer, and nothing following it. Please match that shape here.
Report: 3500 rpm
